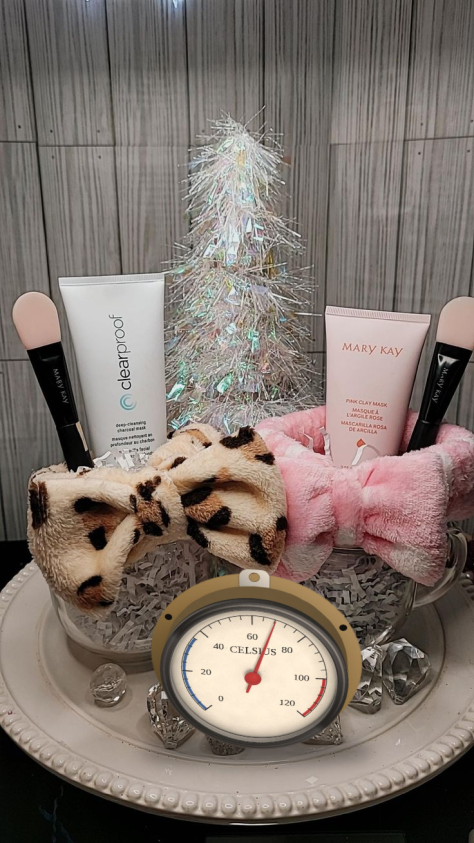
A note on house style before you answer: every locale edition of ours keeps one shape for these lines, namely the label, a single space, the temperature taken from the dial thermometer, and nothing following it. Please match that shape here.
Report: 68 °C
